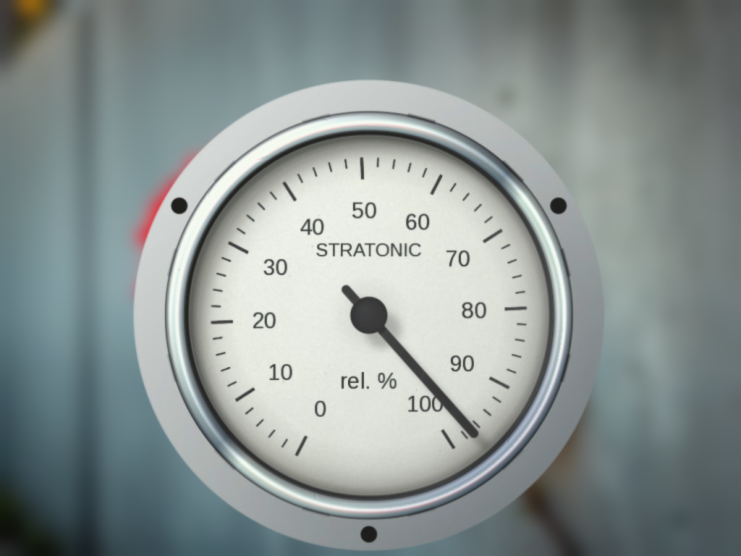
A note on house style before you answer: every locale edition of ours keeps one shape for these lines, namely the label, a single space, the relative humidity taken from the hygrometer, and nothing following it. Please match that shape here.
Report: 97 %
